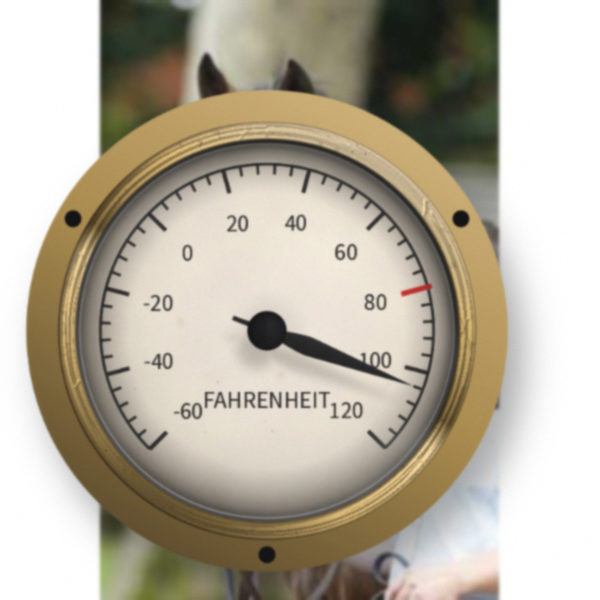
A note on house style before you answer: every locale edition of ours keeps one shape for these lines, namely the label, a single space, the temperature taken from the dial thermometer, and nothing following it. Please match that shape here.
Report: 104 °F
